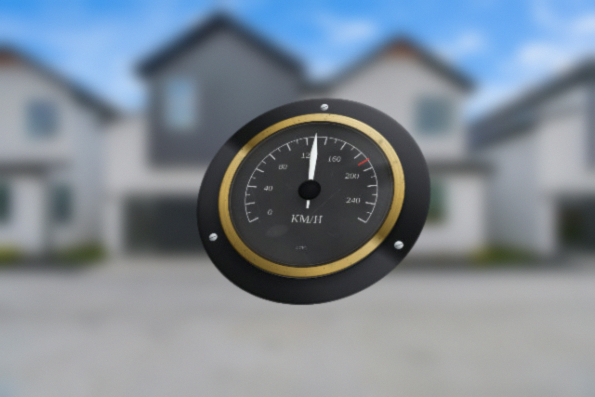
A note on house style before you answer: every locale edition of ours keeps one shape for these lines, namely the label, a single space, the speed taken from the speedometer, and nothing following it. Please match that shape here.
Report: 130 km/h
